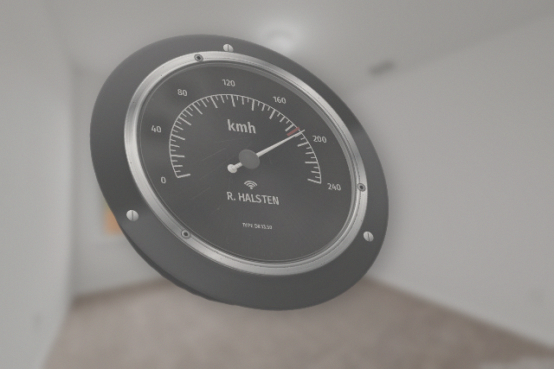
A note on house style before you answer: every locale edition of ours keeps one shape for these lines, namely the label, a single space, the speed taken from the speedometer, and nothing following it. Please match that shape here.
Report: 190 km/h
